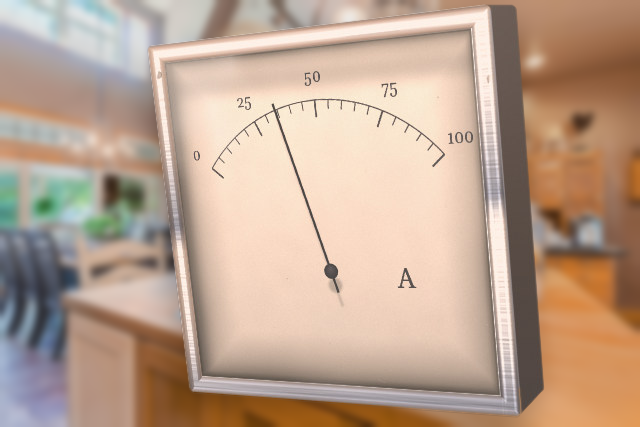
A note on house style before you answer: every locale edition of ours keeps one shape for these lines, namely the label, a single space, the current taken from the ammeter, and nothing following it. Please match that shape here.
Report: 35 A
